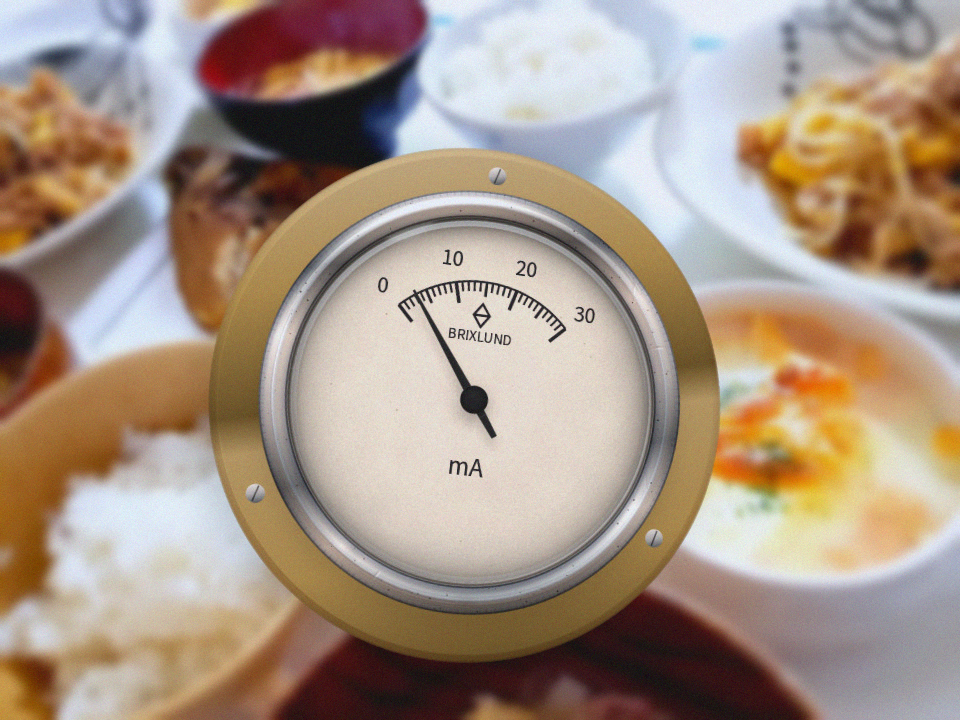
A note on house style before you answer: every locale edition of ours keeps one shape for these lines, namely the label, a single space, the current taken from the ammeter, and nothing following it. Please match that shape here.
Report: 3 mA
